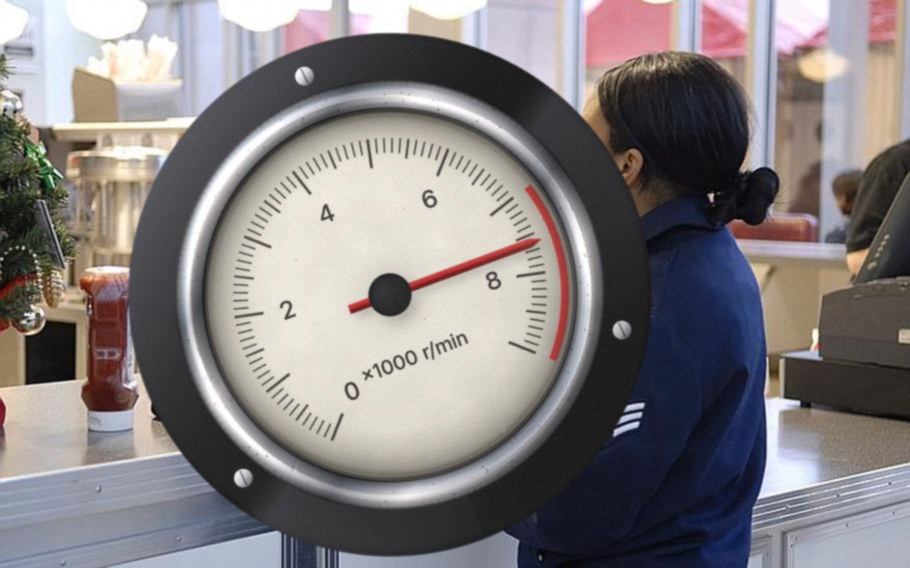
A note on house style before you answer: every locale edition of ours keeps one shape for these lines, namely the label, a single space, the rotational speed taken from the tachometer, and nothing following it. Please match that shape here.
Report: 7600 rpm
